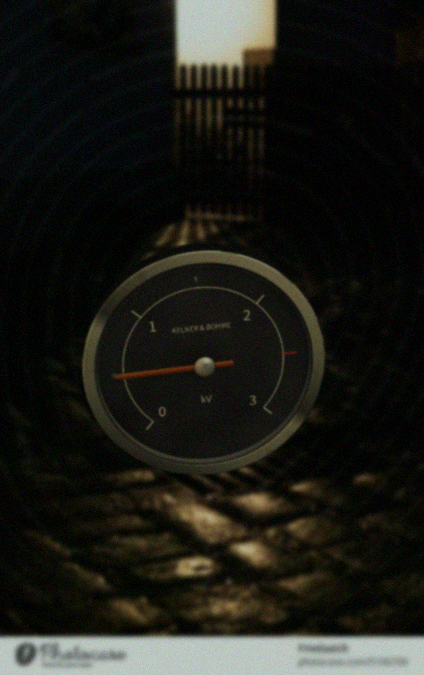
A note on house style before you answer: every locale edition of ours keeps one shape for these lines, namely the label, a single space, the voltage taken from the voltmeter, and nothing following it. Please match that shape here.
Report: 0.5 kV
